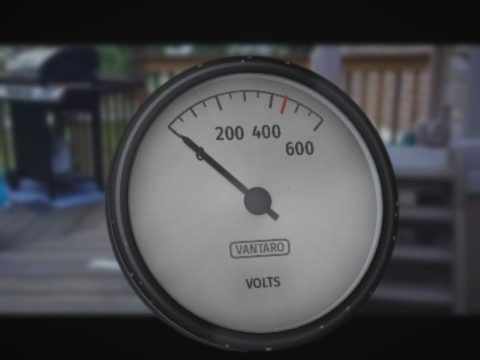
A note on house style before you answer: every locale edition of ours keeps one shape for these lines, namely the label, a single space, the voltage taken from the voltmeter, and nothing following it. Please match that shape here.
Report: 0 V
